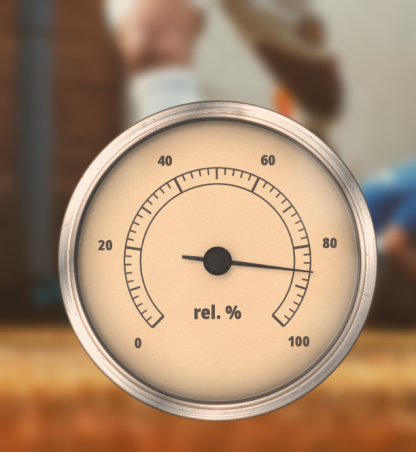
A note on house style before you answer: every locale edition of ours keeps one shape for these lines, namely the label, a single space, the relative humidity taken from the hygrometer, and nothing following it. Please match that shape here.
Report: 86 %
